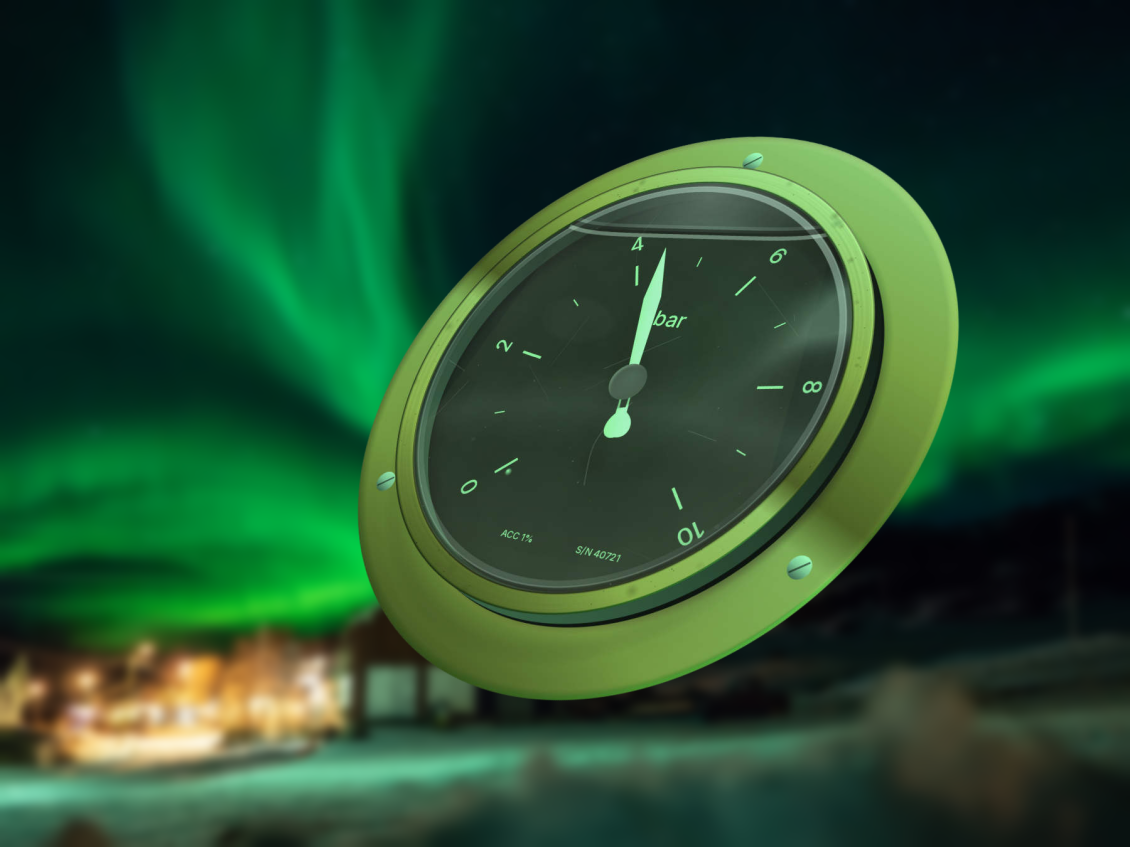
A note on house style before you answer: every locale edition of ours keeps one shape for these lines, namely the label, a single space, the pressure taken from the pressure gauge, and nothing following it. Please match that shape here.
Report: 4.5 bar
